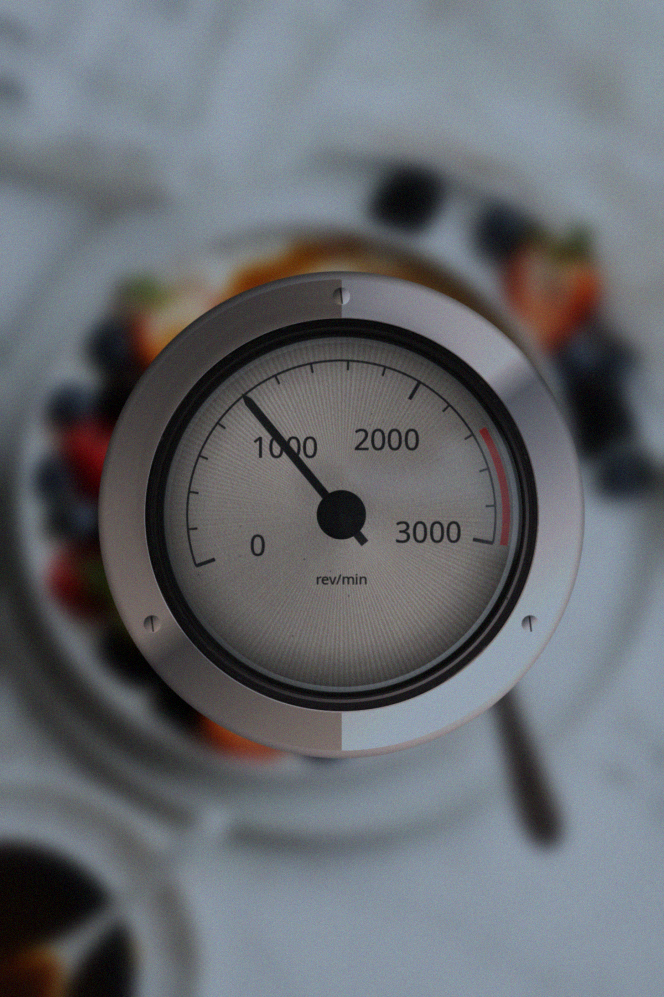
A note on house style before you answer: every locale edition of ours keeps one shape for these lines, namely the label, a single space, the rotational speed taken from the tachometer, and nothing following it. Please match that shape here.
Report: 1000 rpm
